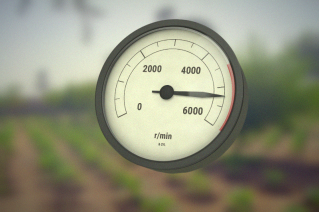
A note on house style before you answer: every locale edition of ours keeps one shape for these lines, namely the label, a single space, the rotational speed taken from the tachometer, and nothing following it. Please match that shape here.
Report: 5250 rpm
